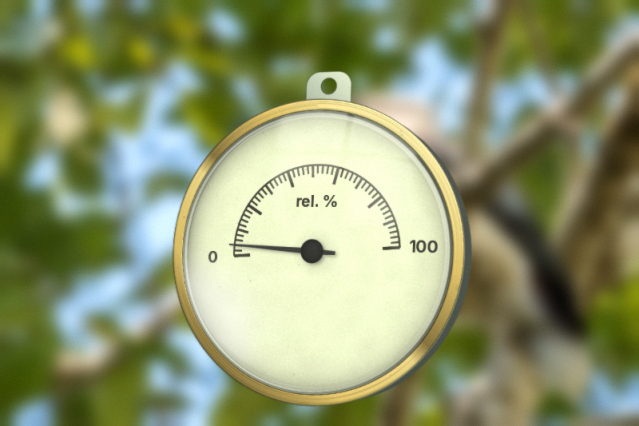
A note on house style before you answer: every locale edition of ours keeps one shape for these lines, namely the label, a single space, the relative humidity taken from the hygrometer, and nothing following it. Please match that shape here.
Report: 4 %
